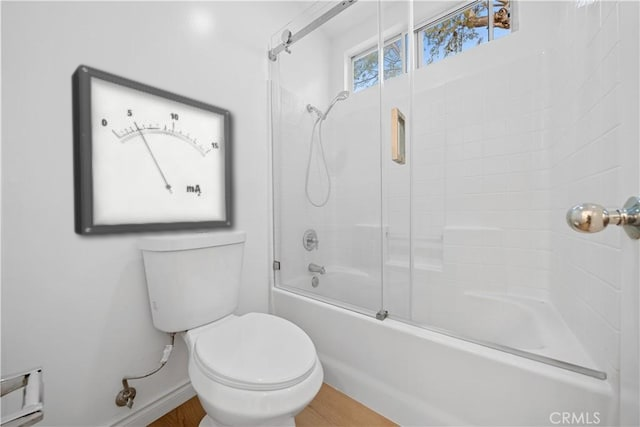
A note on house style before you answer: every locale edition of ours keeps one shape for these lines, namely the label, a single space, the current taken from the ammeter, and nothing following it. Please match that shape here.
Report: 5 mA
